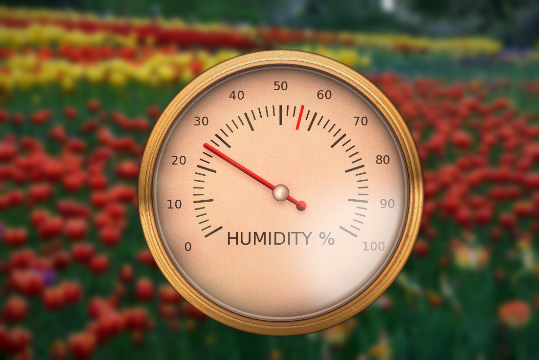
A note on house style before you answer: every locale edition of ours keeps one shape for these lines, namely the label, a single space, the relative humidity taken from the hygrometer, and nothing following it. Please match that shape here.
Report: 26 %
